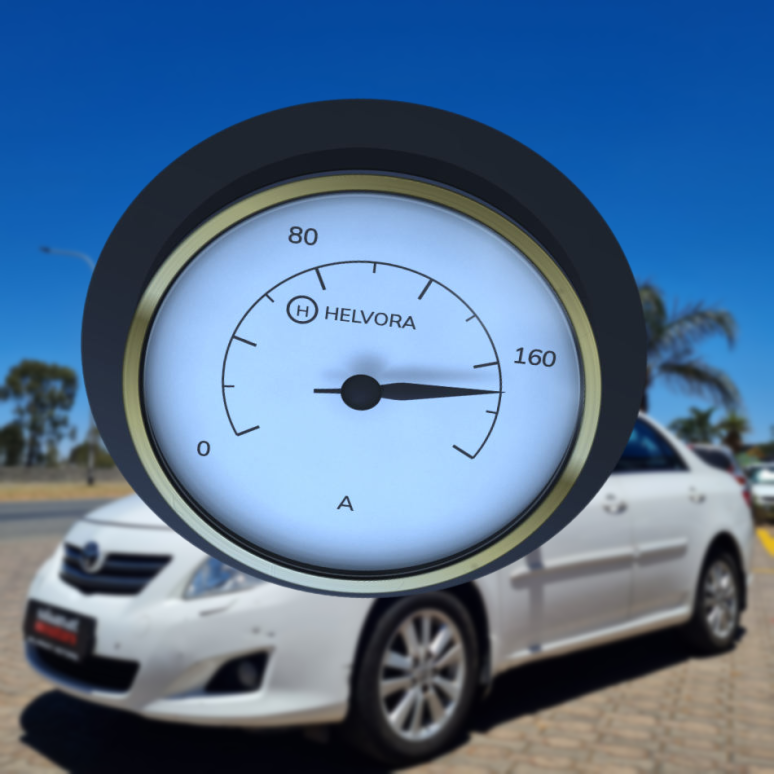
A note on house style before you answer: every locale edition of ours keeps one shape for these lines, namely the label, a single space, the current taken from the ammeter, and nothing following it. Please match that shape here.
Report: 170 A
